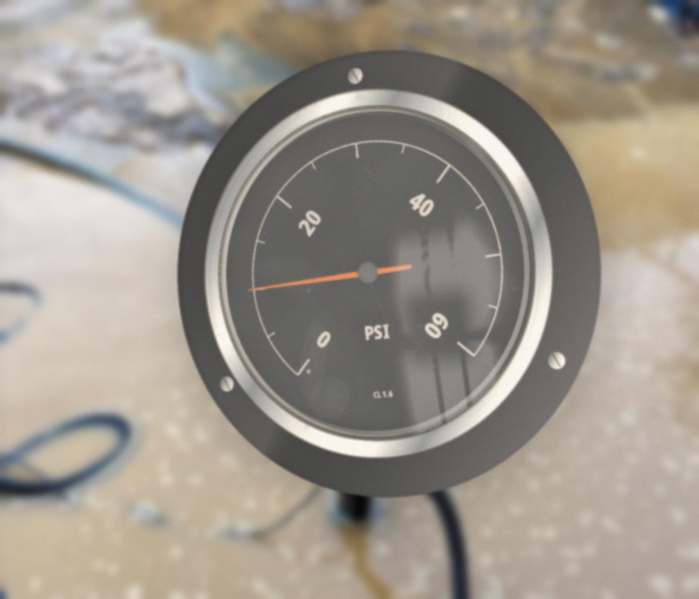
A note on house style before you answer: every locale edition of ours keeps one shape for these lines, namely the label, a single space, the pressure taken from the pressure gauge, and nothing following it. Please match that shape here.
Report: 10 psi
